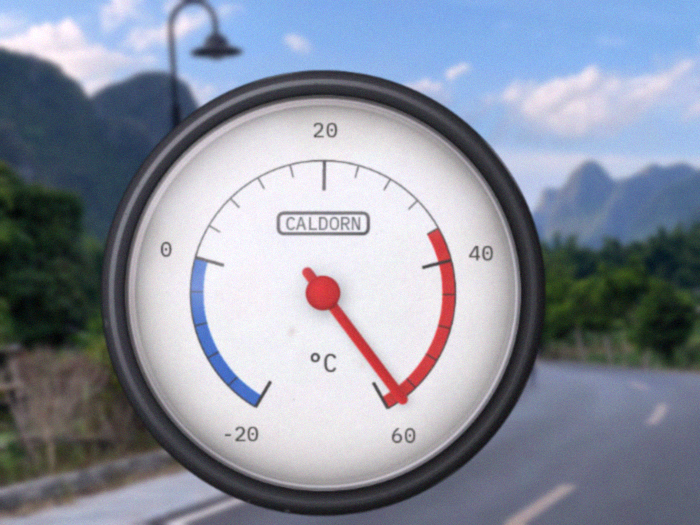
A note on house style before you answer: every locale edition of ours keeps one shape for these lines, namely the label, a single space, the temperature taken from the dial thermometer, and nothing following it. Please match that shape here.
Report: 58 °C
